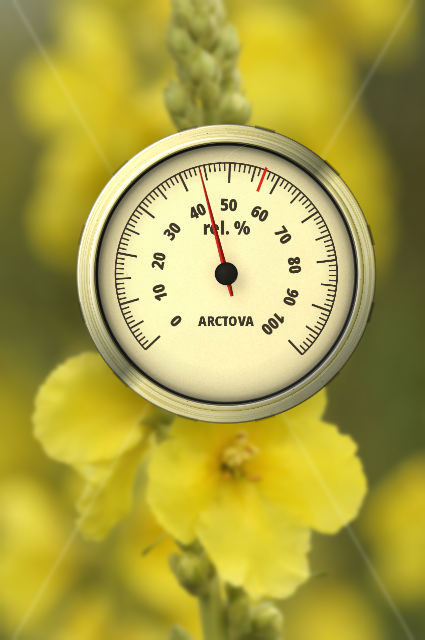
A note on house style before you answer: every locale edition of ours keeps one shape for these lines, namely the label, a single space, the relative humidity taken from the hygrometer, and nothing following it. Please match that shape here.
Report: 44 %
